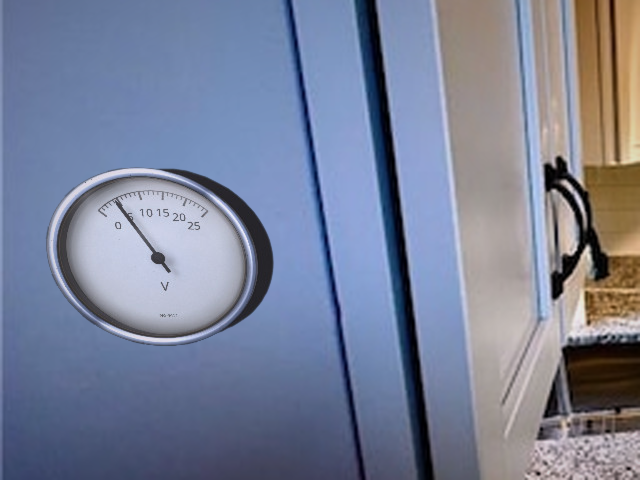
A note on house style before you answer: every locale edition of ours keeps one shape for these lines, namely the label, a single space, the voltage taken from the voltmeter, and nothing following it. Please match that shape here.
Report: 5 V
